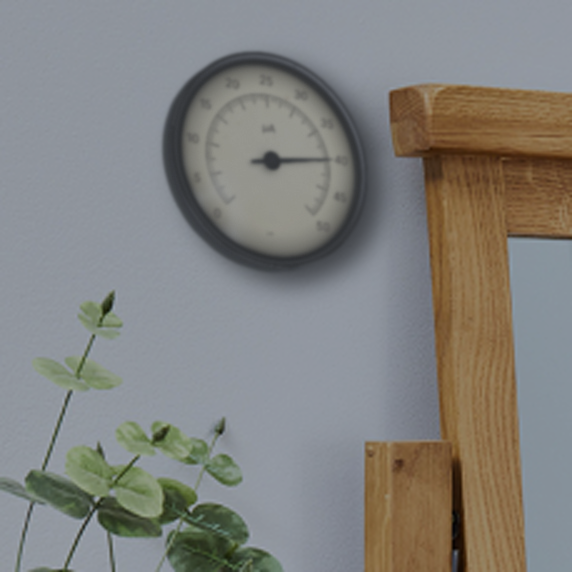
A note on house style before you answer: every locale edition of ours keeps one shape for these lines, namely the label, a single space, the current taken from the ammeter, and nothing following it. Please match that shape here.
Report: 40 µA
